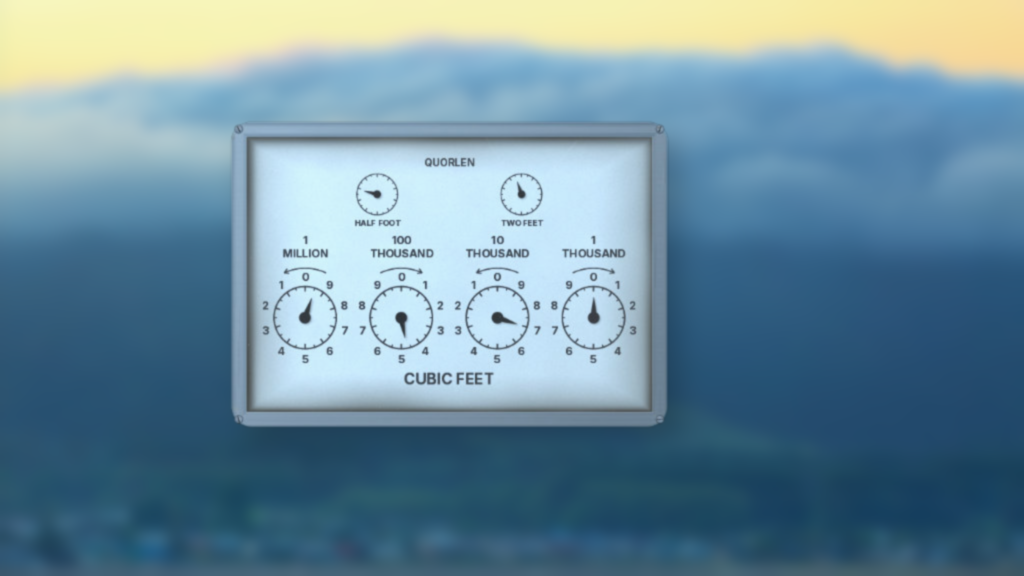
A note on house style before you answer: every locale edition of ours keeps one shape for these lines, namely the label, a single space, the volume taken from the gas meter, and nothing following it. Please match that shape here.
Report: 947000 ft³
